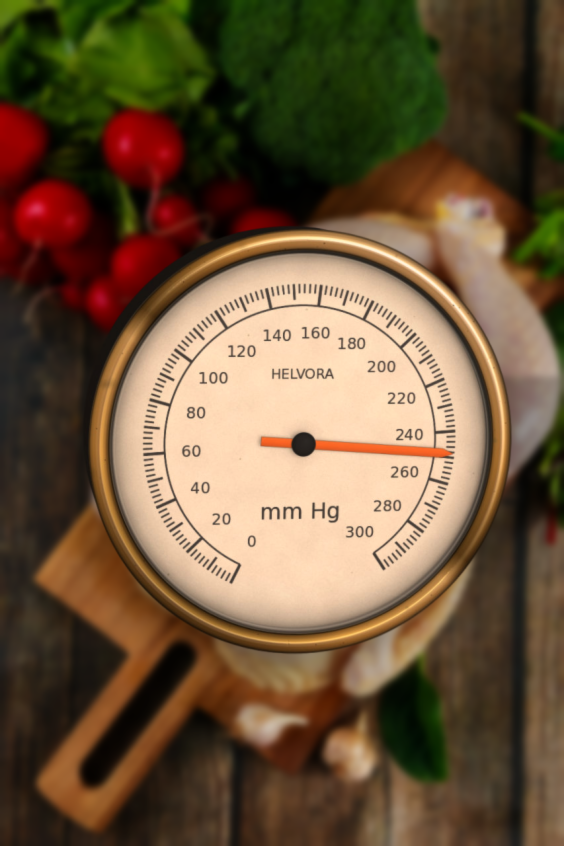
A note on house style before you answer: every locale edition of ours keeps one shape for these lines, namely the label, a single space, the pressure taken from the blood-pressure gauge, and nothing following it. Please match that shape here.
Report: 248 mmHg
